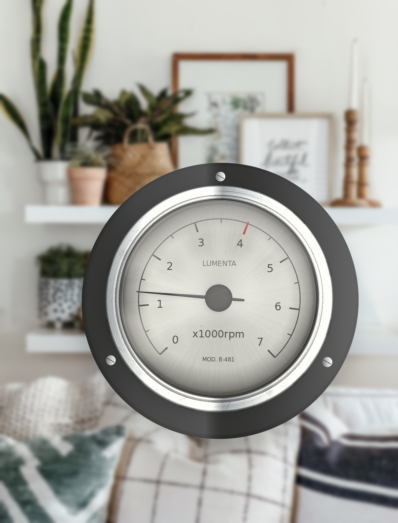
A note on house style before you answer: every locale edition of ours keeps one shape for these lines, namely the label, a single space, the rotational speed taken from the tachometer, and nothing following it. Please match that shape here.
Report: 1250 rpm
